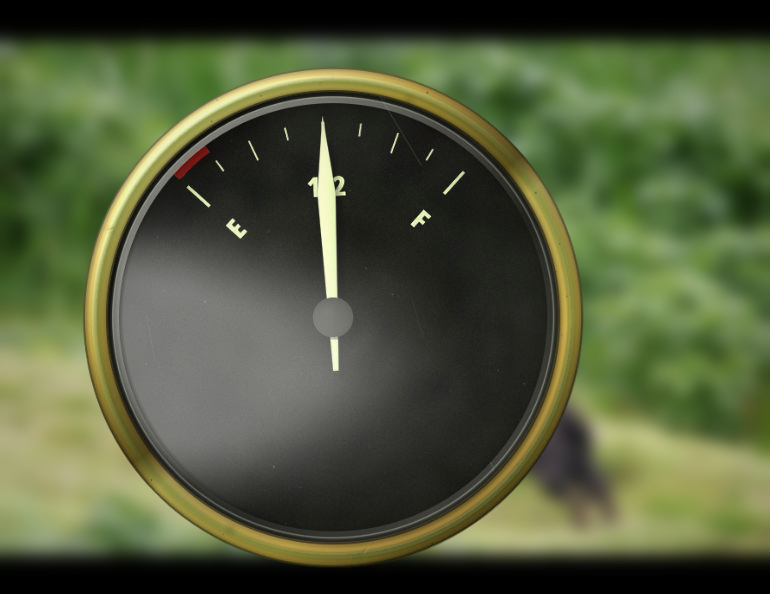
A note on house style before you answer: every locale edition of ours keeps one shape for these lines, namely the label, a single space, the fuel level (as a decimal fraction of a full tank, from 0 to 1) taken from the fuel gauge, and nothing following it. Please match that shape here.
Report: 0.5
